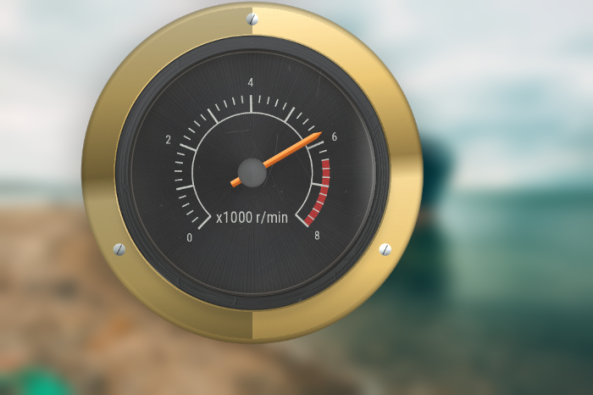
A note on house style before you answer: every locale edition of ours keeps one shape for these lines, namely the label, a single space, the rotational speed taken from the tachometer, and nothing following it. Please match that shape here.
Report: 5800 rpm
